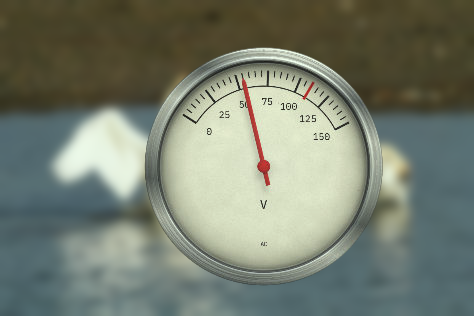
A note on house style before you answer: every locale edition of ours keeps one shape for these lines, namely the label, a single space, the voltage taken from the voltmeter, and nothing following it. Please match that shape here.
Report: 55 V
